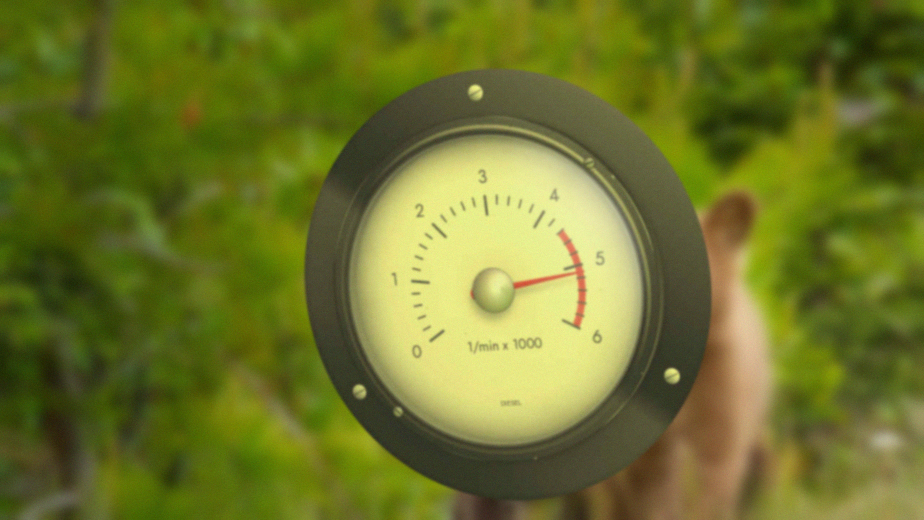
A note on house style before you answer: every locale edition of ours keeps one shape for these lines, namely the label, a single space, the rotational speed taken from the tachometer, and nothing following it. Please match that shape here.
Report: 5100 rpm
